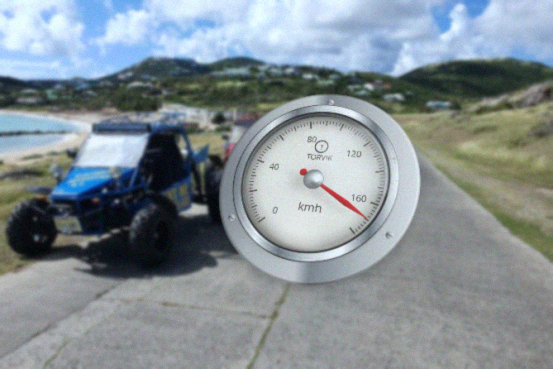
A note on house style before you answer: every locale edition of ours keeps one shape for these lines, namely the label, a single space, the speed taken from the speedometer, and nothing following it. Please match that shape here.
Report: 170 km/h
